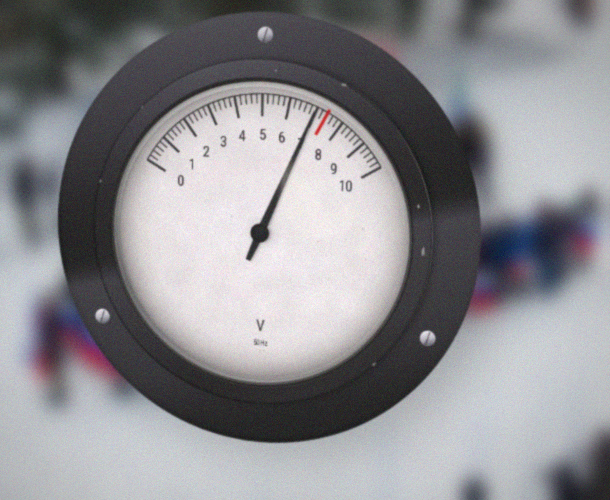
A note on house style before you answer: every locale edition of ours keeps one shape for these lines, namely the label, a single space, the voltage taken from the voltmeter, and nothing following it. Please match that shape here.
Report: 7 V
